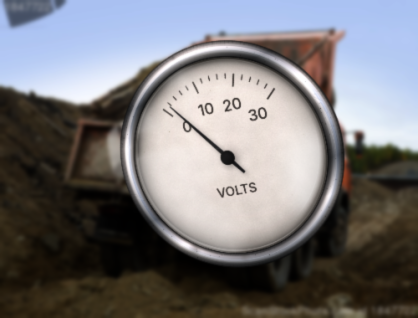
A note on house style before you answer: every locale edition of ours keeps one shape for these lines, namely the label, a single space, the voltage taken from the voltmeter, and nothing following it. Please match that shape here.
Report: 2 V
